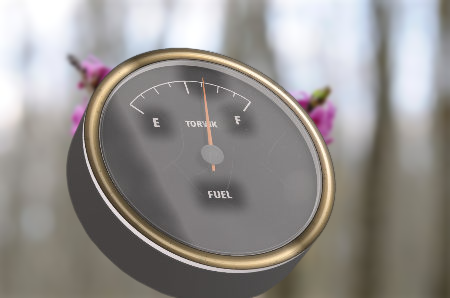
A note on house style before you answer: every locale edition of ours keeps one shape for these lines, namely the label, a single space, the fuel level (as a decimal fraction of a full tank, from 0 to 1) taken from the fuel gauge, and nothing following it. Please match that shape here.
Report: 0.625
